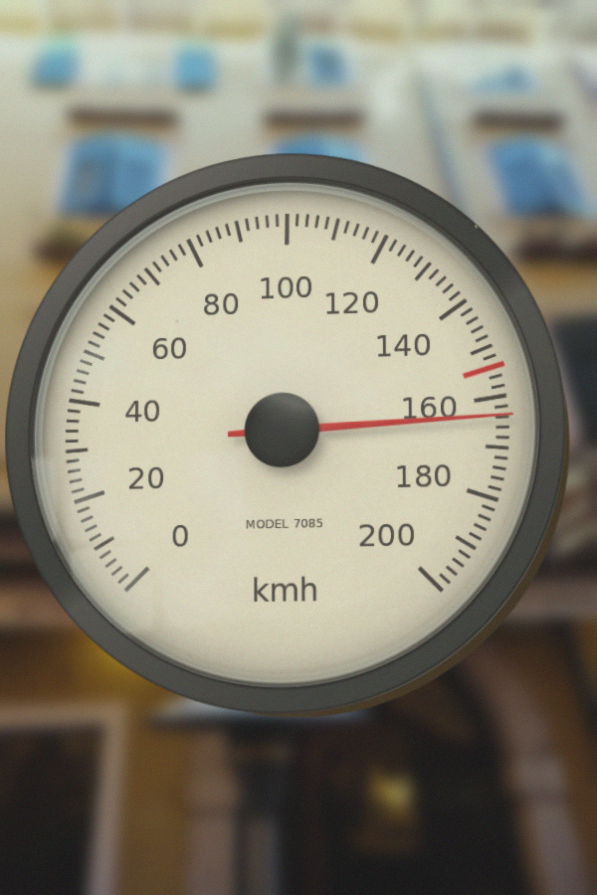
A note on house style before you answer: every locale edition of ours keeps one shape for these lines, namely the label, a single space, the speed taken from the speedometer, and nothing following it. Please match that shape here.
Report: 164 km/h
